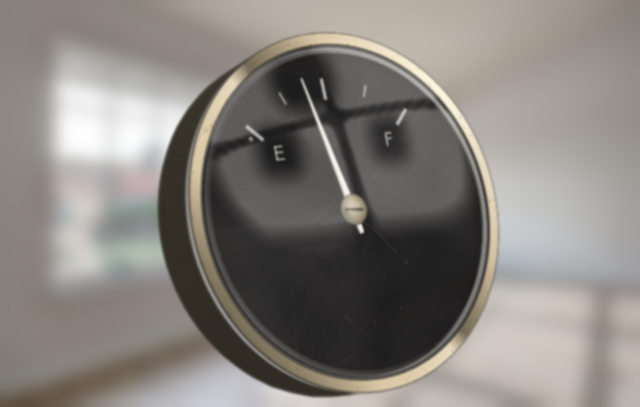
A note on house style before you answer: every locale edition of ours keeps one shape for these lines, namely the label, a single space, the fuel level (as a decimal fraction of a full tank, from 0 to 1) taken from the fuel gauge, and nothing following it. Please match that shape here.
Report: 0.375
